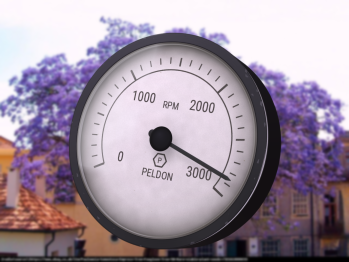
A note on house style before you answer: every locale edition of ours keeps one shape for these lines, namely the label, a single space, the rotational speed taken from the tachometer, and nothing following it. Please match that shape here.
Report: 2850 rpm
